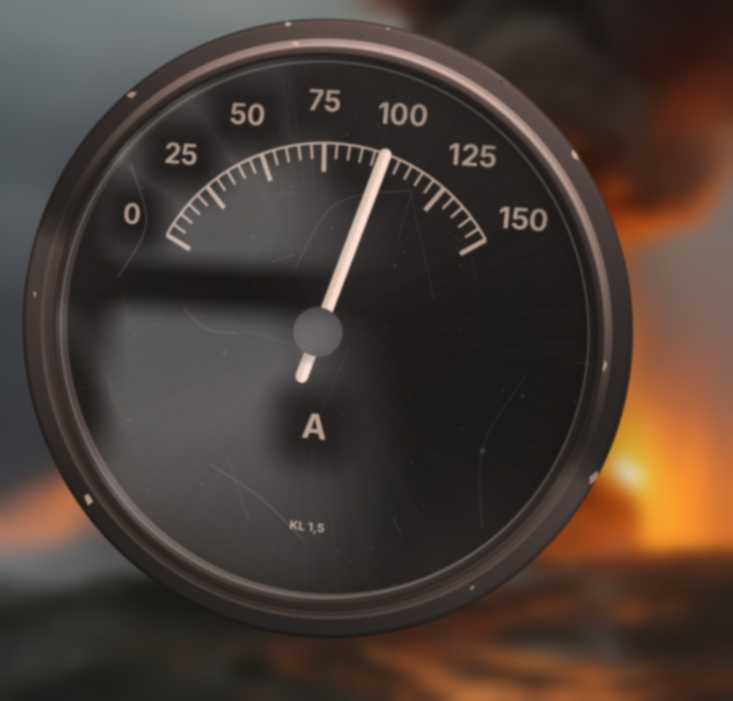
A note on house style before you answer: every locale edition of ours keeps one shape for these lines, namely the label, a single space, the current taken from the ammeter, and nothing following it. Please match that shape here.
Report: 100 A
